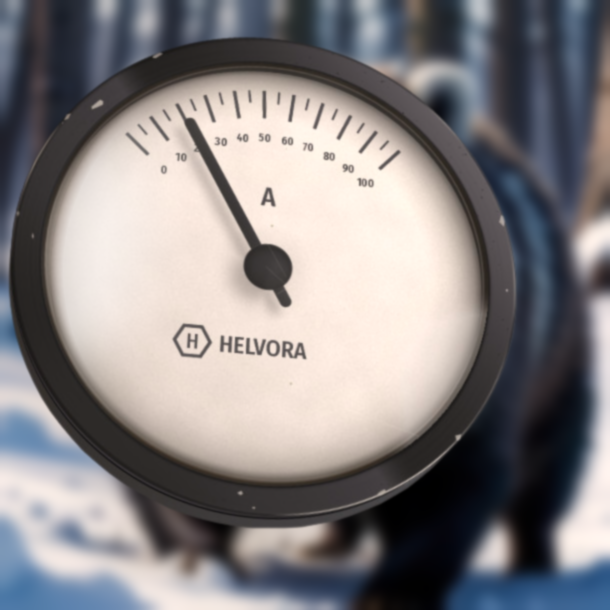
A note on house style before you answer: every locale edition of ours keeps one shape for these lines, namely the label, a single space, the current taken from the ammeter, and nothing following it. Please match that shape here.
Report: 20 A
